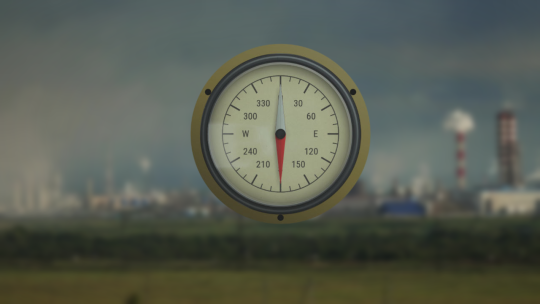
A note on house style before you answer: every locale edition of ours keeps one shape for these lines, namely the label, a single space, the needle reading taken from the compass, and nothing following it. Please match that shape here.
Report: 180 °
